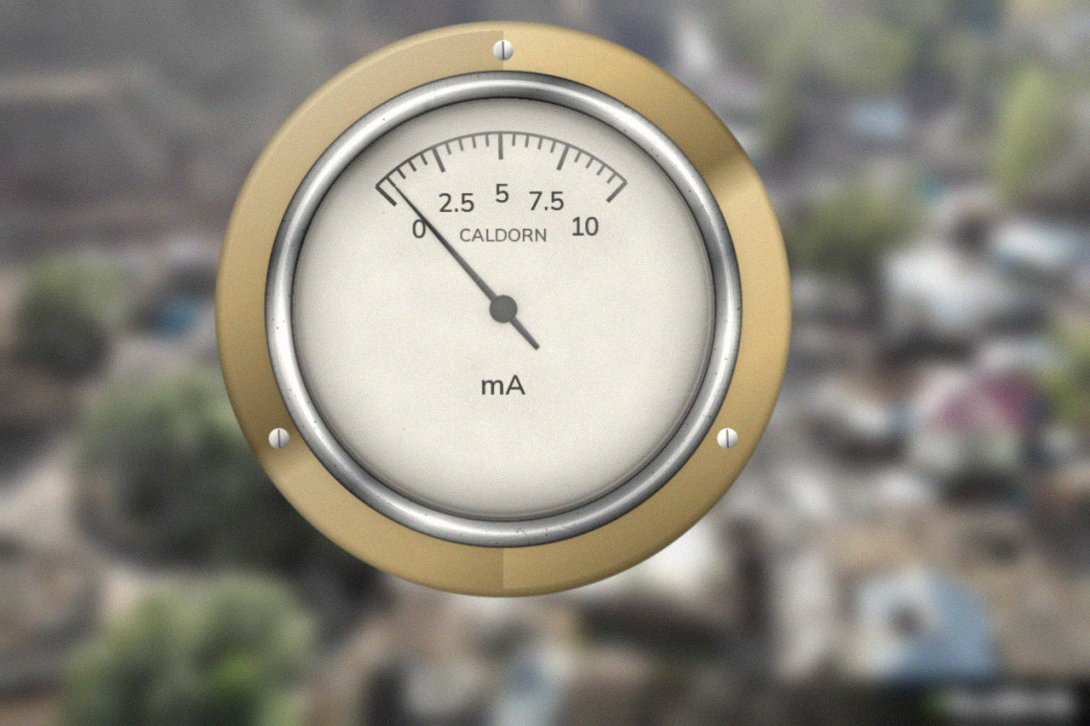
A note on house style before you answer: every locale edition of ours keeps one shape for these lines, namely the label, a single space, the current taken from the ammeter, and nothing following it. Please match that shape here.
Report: 0.5 mA
